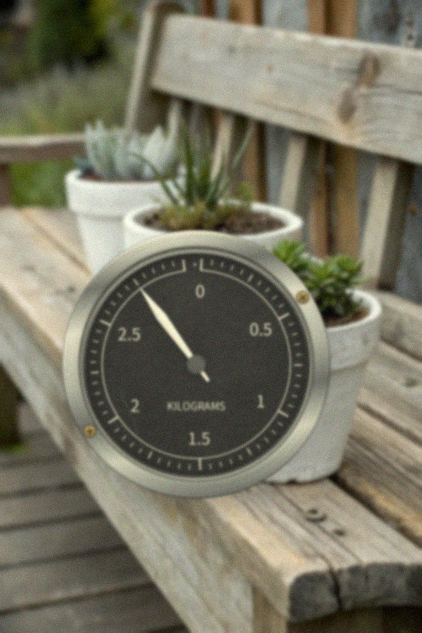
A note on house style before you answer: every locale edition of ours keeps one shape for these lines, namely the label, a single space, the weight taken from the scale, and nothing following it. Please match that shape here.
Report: 2.75 kg
